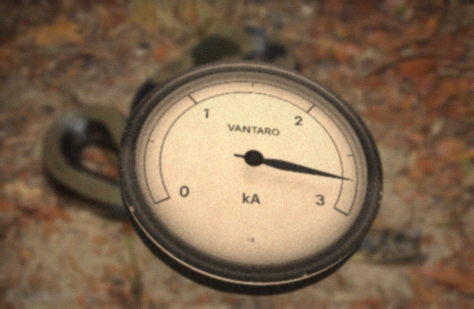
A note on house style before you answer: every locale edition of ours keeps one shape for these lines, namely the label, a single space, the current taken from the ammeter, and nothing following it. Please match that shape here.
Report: 2.75 kA
